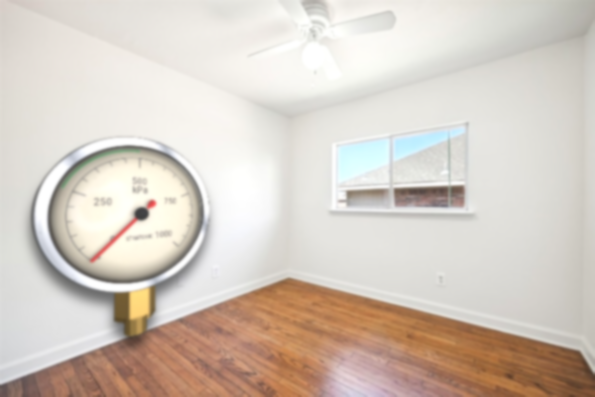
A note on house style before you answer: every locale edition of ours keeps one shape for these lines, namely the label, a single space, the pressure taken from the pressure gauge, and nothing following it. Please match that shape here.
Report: 0 kPa
